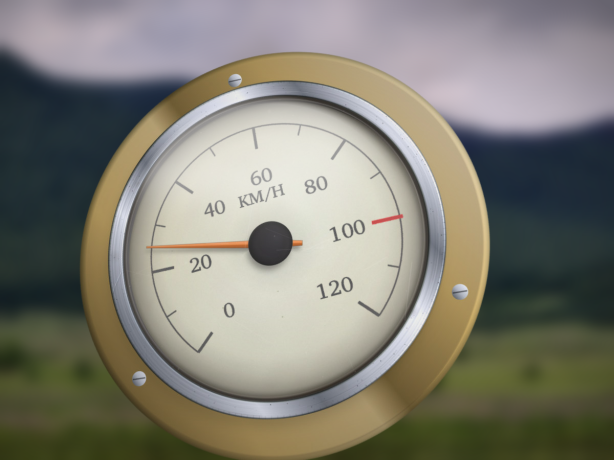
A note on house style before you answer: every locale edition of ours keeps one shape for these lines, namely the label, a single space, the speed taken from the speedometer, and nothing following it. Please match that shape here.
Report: 25 km/h
